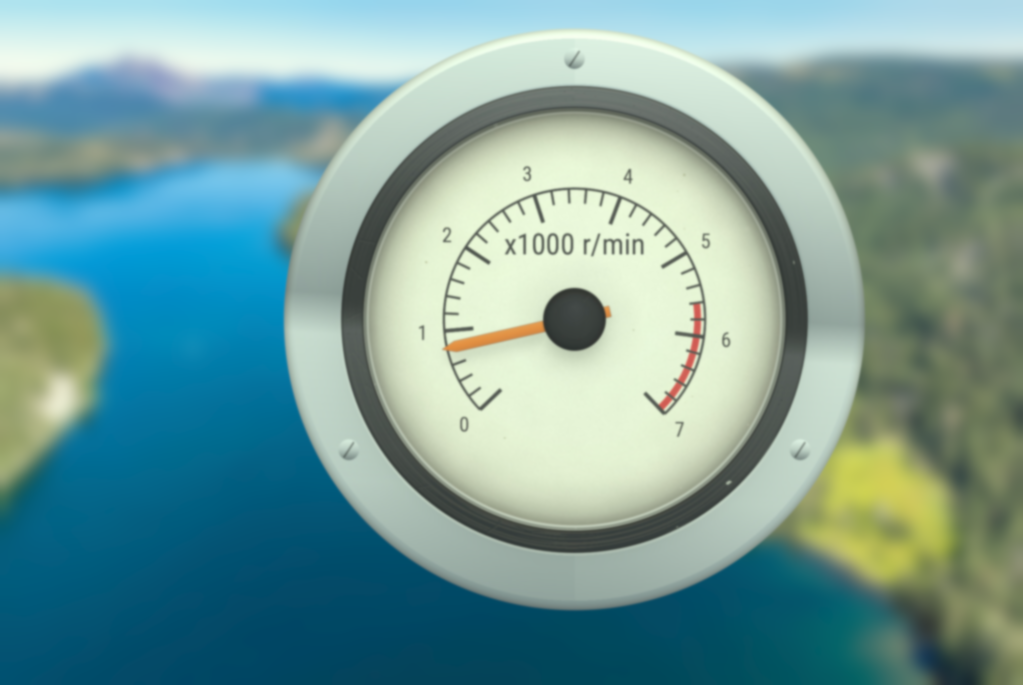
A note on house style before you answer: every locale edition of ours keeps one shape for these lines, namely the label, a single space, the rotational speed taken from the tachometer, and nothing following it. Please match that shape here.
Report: 800 rpm
